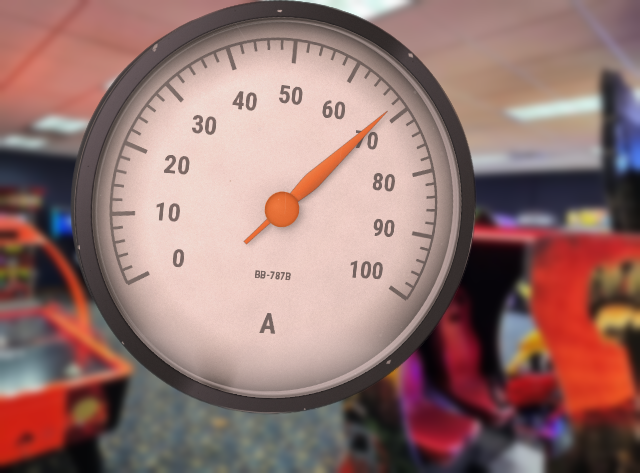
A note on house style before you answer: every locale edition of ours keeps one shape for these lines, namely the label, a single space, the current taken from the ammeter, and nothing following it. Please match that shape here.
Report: 68 A
